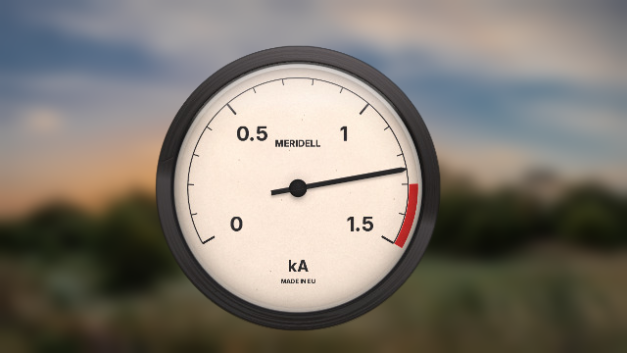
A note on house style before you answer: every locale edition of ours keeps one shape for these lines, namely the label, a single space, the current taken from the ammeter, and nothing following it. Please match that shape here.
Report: 1.25 kA
